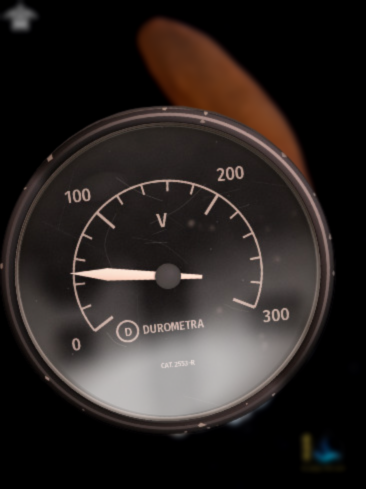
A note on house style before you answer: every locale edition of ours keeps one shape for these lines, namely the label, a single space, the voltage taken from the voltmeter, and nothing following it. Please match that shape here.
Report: 50 V
